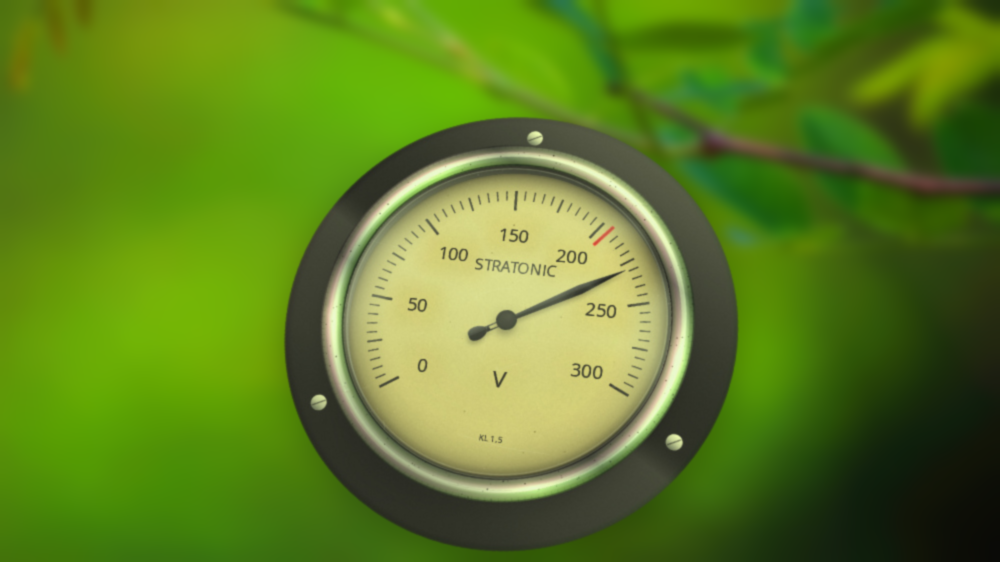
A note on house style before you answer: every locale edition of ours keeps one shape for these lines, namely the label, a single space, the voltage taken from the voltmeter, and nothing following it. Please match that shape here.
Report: 230 V
